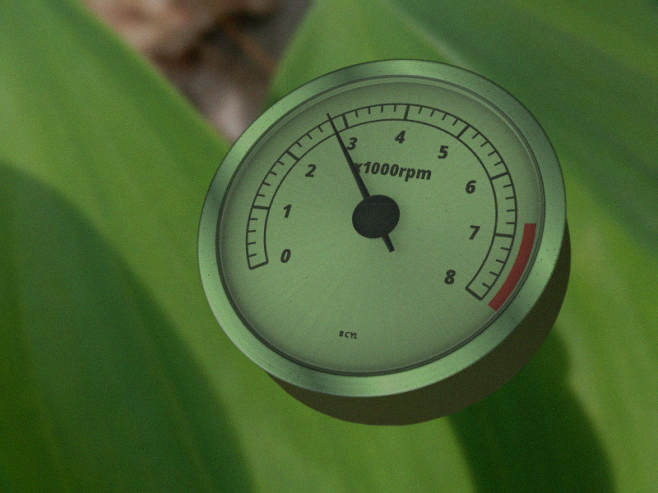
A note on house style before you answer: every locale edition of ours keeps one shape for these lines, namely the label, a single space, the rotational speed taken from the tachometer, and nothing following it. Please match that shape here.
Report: 2800 rpm
